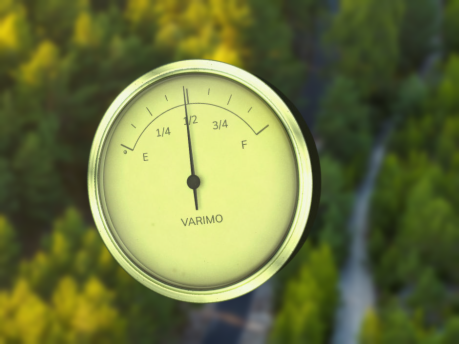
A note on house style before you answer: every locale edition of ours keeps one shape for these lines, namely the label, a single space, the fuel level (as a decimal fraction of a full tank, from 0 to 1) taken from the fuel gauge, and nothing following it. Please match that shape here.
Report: 0.5
